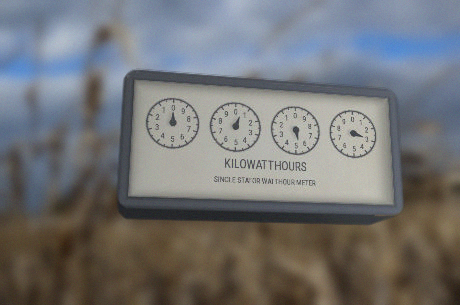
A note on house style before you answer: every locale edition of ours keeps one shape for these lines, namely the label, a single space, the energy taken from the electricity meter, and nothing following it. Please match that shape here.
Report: 53 kWh
